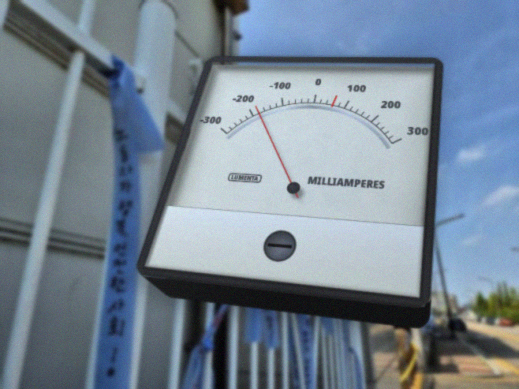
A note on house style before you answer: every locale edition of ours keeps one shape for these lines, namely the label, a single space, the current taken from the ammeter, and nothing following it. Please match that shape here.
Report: -180 mA
